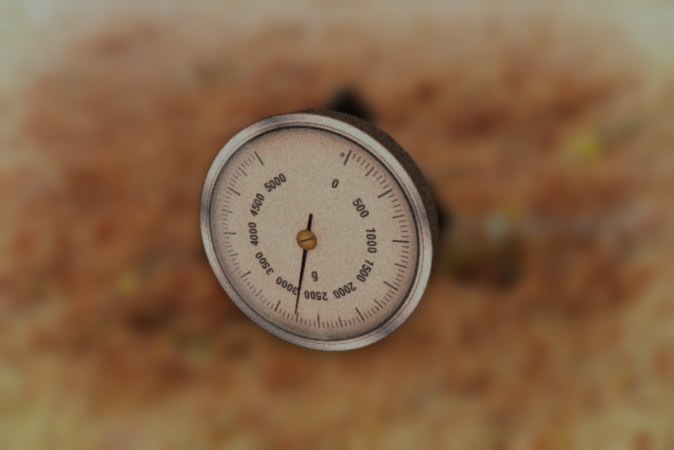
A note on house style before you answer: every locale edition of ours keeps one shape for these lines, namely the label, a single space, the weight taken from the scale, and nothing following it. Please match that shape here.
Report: 2750 g
